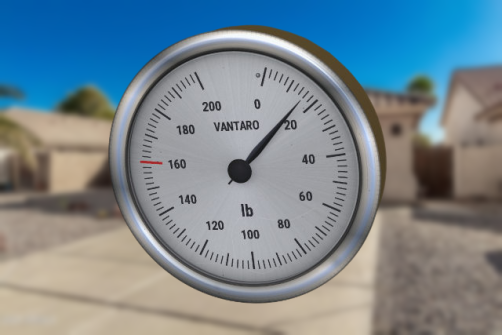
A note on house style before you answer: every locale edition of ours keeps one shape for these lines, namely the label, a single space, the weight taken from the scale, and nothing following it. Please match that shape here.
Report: 16 lb
